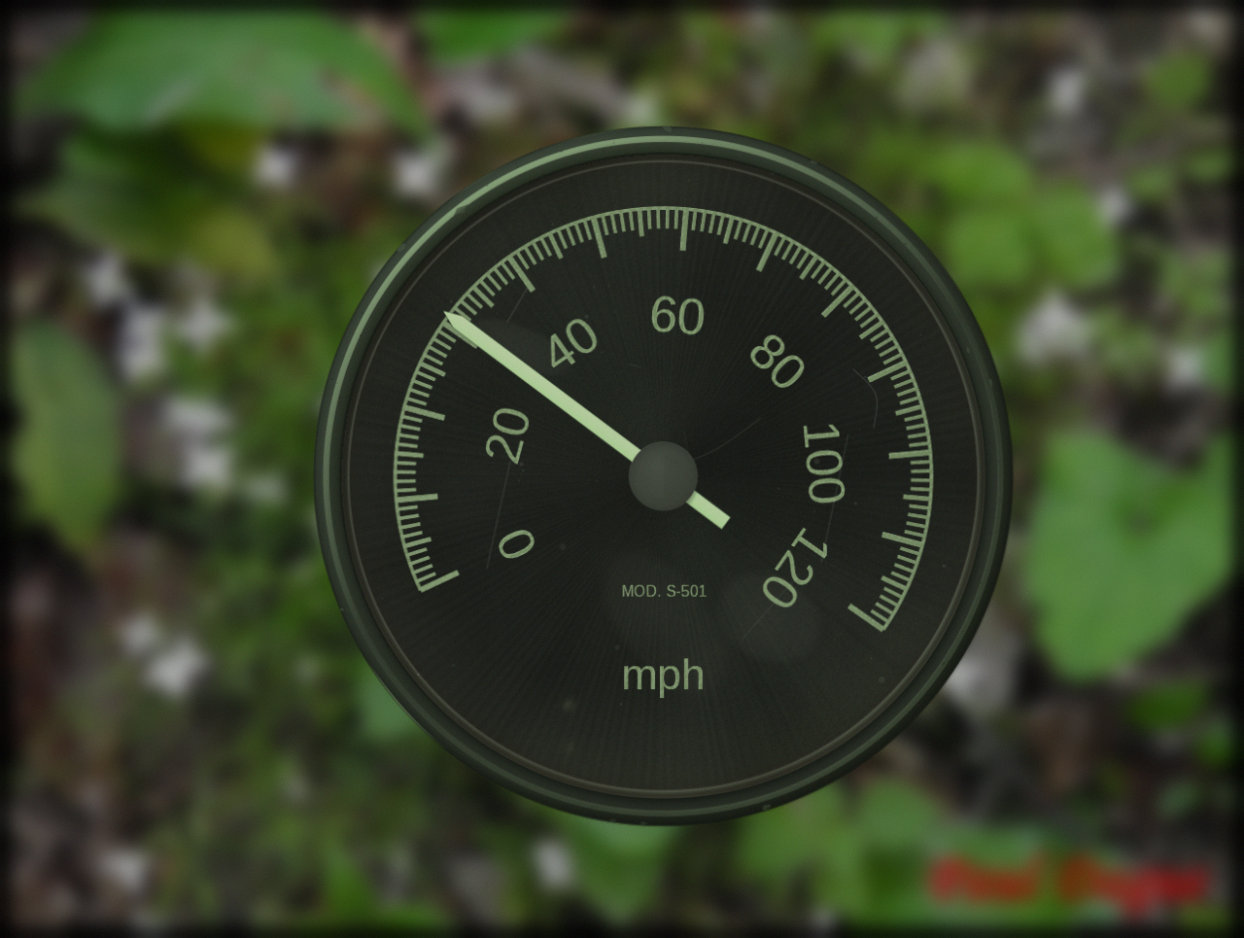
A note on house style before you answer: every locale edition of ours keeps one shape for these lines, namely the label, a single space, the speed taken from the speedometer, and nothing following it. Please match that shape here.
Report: 31 mph
